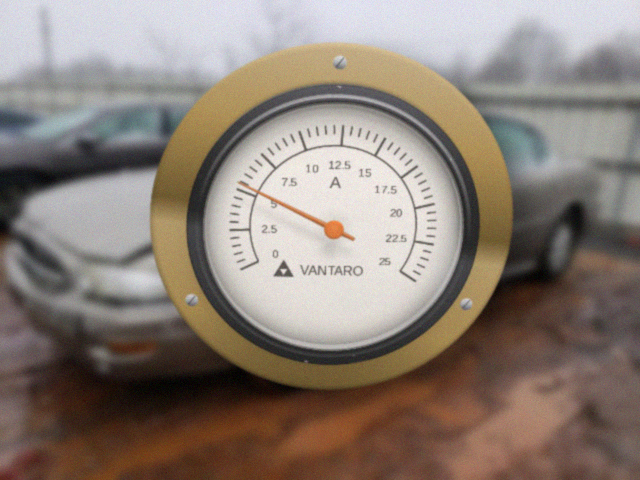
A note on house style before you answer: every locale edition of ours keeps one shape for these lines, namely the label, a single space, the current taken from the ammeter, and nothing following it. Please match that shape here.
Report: 5.5 A
